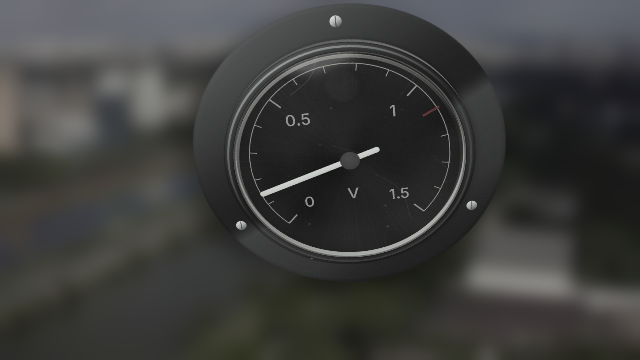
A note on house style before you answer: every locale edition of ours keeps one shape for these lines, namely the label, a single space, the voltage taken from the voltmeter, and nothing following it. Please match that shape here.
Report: 0.15 V
